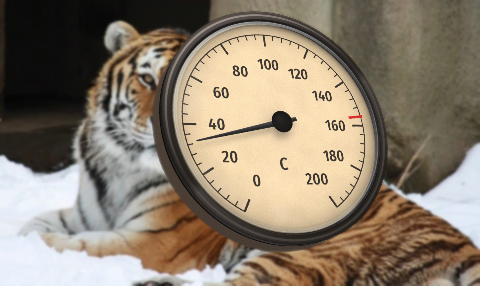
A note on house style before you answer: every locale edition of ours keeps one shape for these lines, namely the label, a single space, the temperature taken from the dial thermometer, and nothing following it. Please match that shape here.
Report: 32 °C
